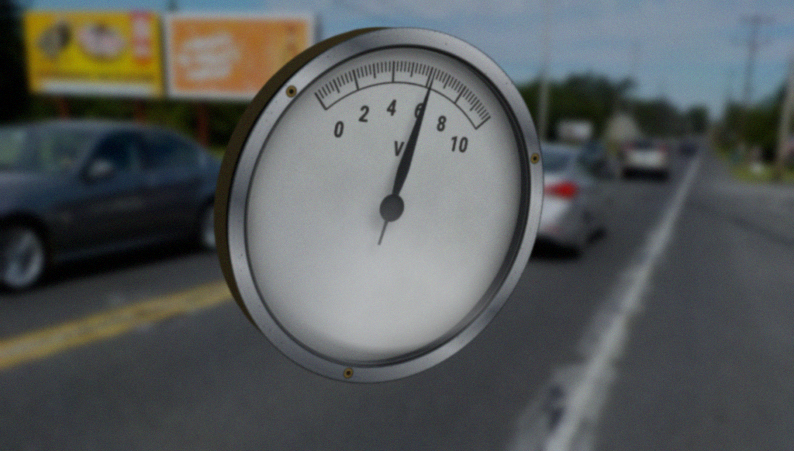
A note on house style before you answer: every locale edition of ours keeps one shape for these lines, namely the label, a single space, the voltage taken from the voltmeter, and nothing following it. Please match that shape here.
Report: 6 V
